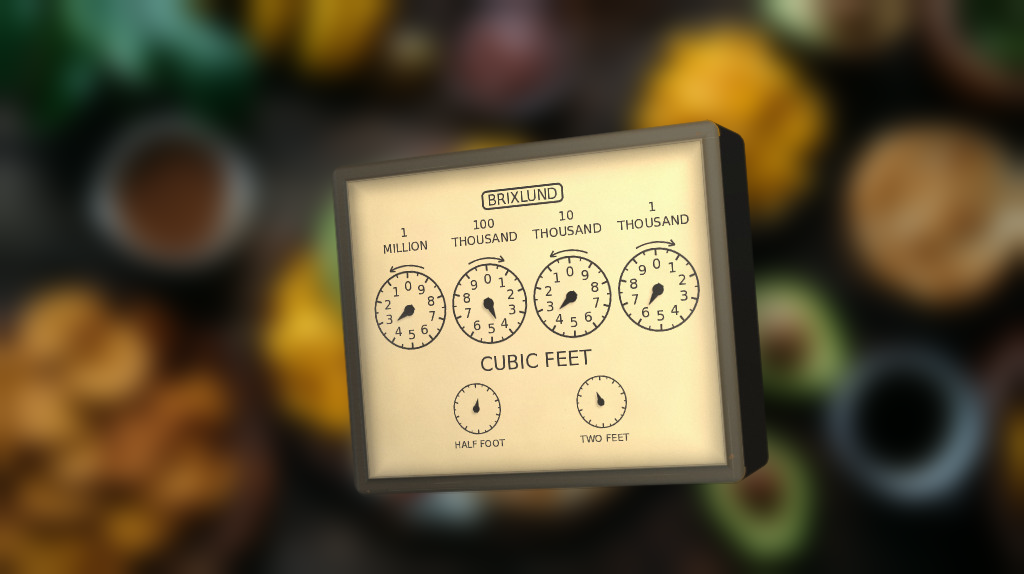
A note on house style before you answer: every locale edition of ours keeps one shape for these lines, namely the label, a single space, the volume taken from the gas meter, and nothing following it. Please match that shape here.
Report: 343600 ft³
